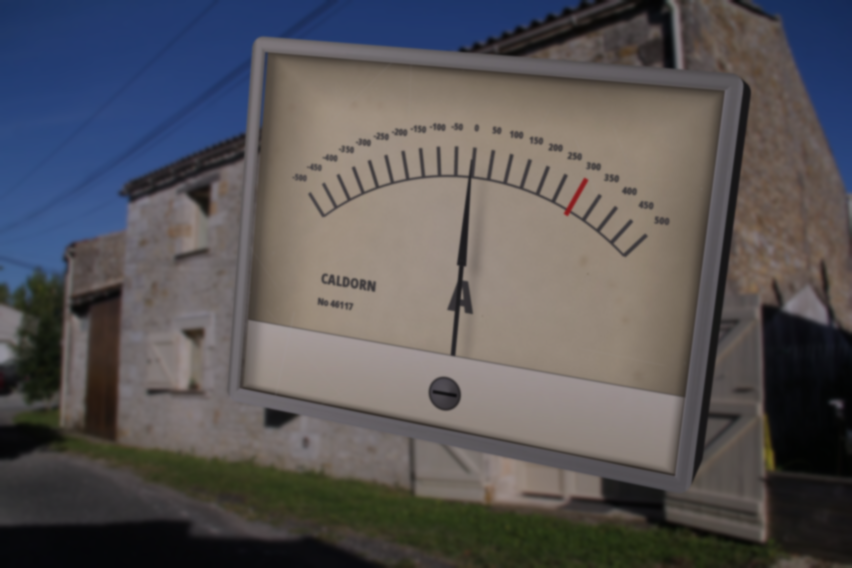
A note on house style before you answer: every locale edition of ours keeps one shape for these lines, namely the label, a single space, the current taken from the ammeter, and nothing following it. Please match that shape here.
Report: 0 A
